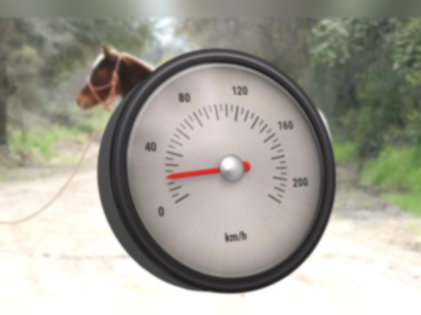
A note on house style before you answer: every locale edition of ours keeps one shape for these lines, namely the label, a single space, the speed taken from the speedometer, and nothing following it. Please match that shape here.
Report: 20 km/h
